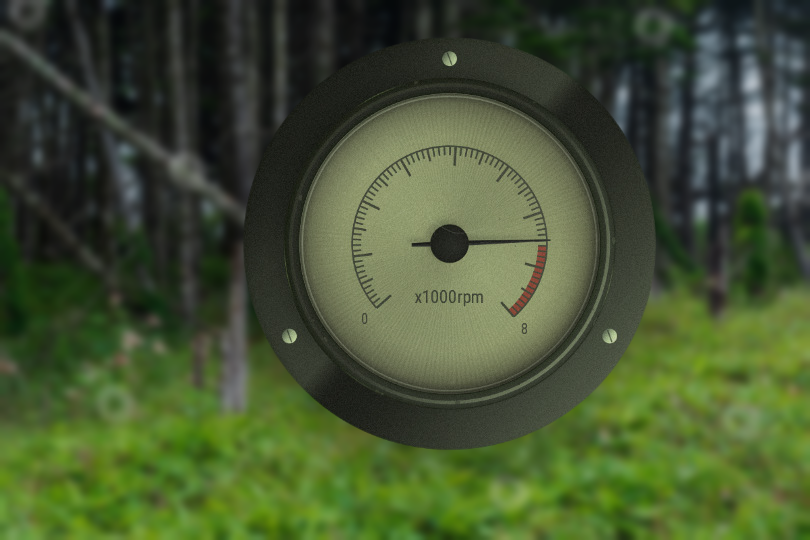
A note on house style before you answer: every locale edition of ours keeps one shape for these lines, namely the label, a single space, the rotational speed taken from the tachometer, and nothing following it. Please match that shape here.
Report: 6500 rpm
